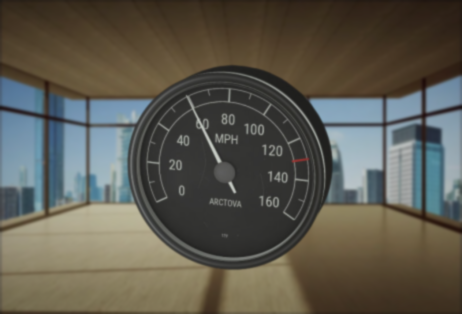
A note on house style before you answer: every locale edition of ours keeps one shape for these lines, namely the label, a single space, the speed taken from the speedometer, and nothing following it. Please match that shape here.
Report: 60 mph
